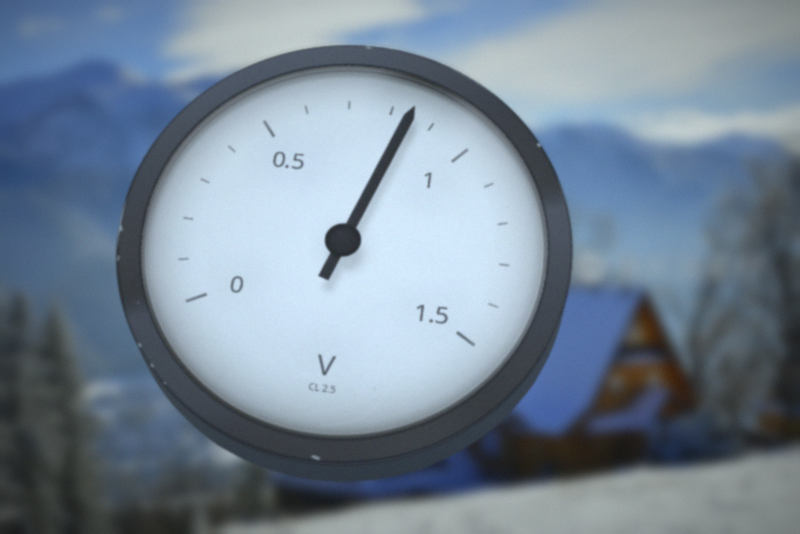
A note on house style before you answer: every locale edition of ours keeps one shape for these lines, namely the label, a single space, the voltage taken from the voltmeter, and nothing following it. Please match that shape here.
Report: 0.85 V
